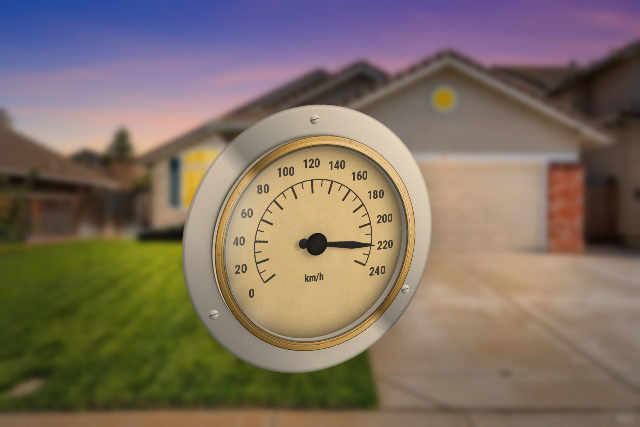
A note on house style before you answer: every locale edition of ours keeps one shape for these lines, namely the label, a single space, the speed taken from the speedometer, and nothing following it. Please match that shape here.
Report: 220 km/h
